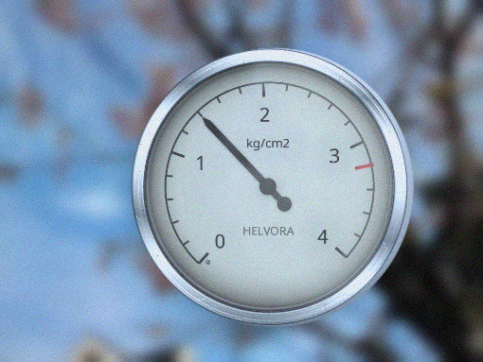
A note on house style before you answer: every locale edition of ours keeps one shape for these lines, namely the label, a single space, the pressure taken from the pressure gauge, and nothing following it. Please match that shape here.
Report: 1.4 kg/cm²
